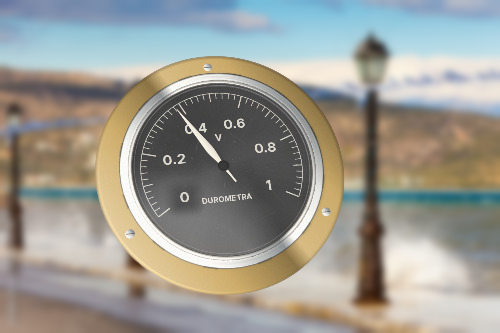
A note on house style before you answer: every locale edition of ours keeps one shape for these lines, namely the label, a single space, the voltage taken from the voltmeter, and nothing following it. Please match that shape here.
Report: 0.38 V
